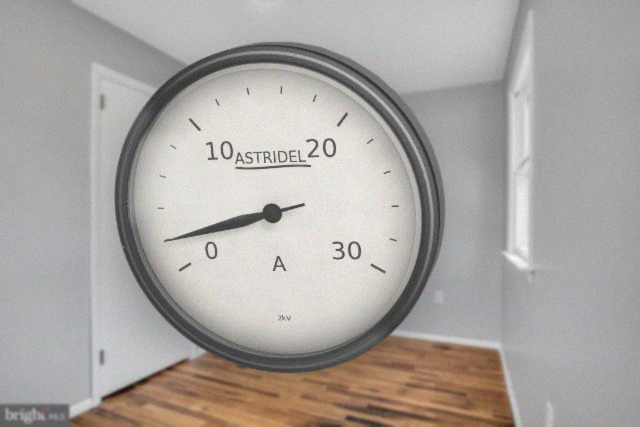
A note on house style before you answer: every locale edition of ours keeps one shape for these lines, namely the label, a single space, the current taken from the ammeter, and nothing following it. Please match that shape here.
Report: 2 A
